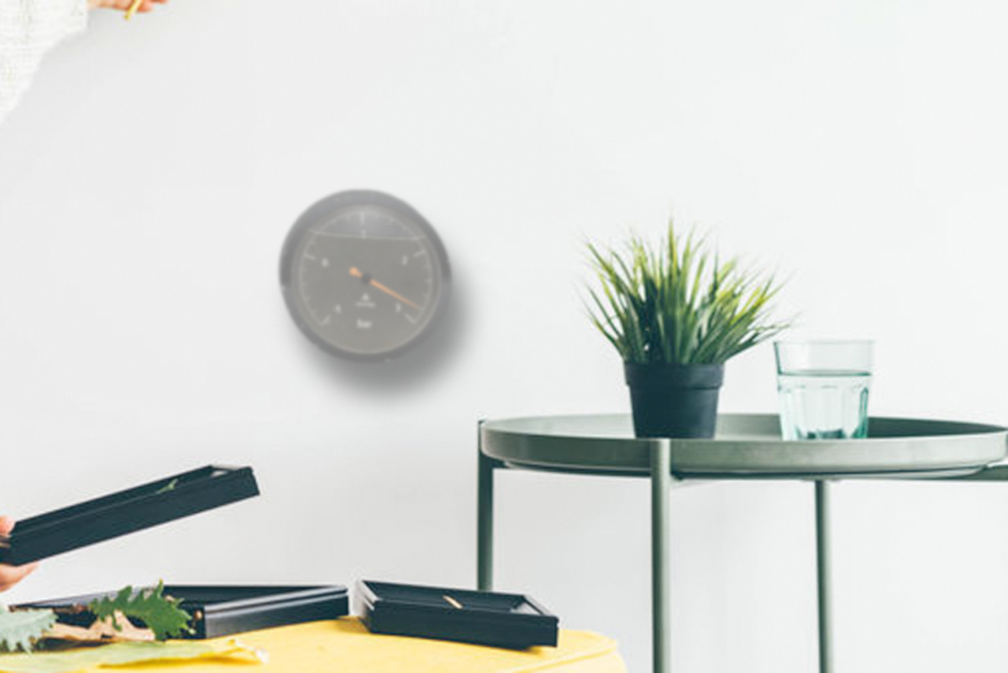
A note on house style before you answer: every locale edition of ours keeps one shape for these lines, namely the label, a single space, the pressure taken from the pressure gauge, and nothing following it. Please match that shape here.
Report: 2.8 bar
